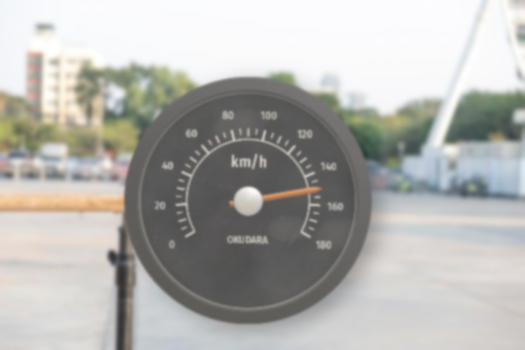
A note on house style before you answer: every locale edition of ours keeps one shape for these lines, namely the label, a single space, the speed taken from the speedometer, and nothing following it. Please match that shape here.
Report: 150 km/h
